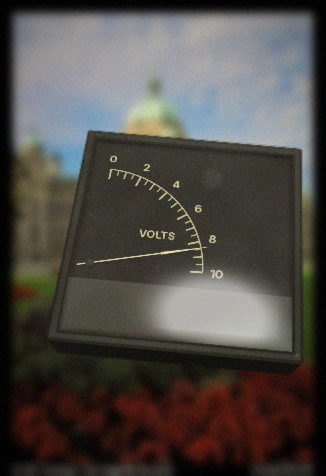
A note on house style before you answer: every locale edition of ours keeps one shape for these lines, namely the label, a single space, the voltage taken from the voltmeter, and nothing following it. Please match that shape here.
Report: 8.5 V
